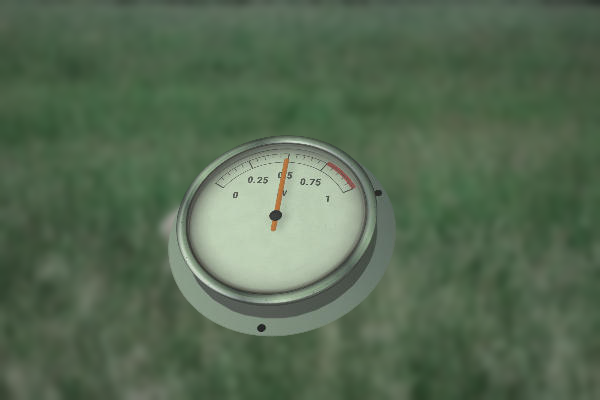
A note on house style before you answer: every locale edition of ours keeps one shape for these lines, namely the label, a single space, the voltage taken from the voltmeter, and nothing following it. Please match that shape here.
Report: 0.5 kV
